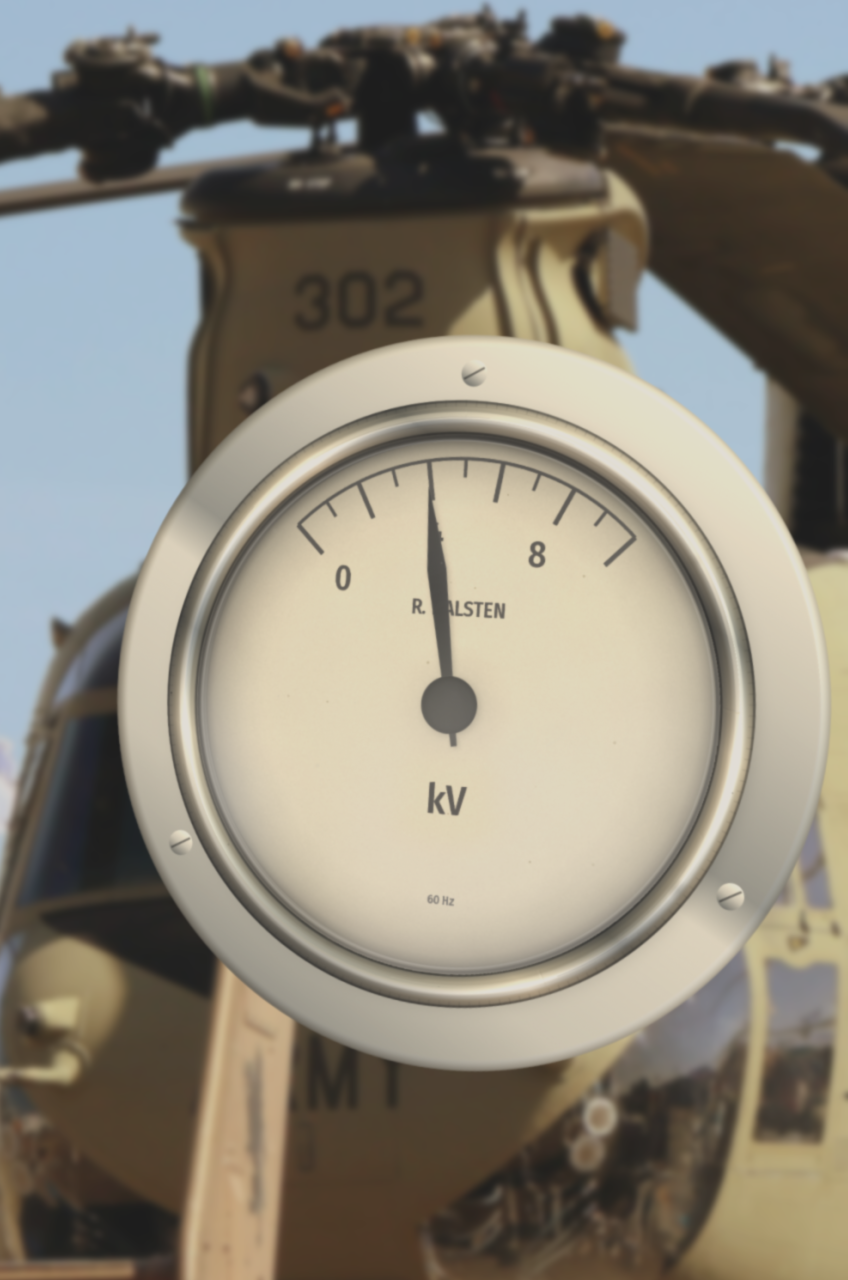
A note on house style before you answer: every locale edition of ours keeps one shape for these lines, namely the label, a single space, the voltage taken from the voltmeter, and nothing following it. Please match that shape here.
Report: 4 kV
